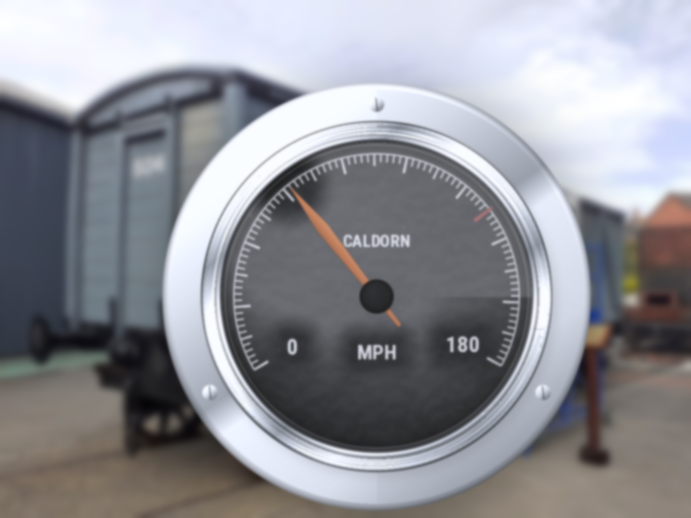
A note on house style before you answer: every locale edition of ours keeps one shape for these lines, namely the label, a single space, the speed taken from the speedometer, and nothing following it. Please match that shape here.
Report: 62 mph
